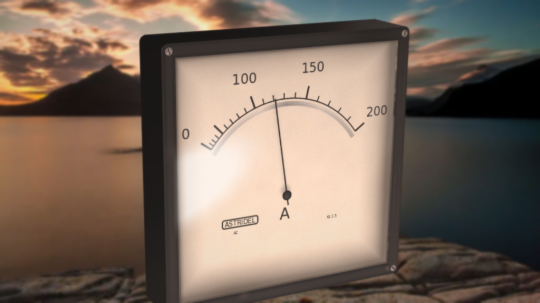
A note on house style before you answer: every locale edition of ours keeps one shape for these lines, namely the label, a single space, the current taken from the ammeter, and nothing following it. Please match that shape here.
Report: 120 A
